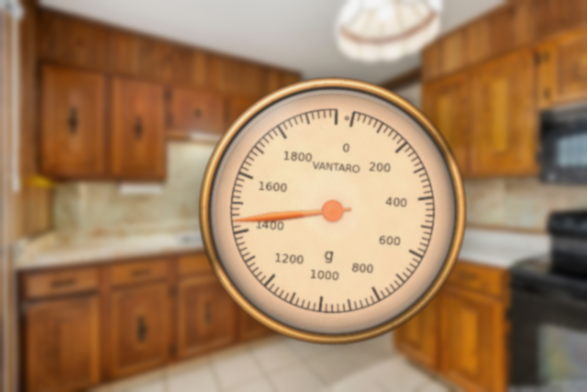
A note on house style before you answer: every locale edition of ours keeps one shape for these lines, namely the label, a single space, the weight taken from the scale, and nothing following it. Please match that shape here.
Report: 1440 g
